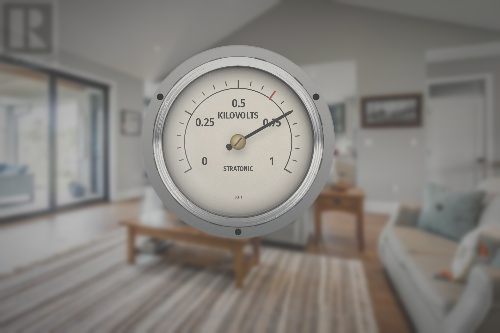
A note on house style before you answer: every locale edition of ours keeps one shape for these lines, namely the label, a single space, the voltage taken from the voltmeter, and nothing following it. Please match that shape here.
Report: 0.75 kV
